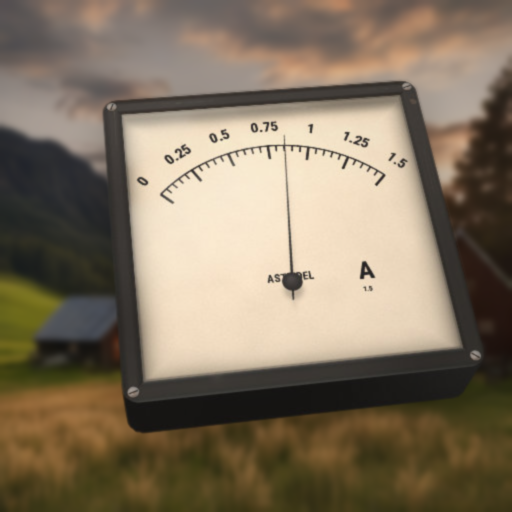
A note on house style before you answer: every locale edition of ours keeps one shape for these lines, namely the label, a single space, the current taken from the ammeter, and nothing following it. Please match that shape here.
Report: 0.85 A
